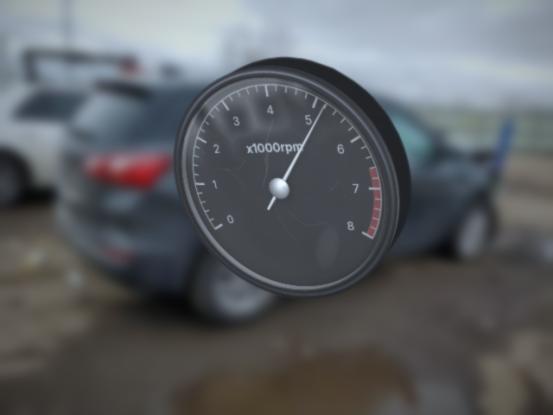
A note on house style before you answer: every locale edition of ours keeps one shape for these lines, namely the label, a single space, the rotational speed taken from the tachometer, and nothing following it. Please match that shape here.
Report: 5200 rpm
